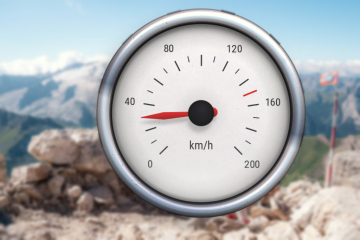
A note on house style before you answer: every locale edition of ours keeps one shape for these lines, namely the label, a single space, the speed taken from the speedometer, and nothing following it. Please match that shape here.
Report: 30 km/h
